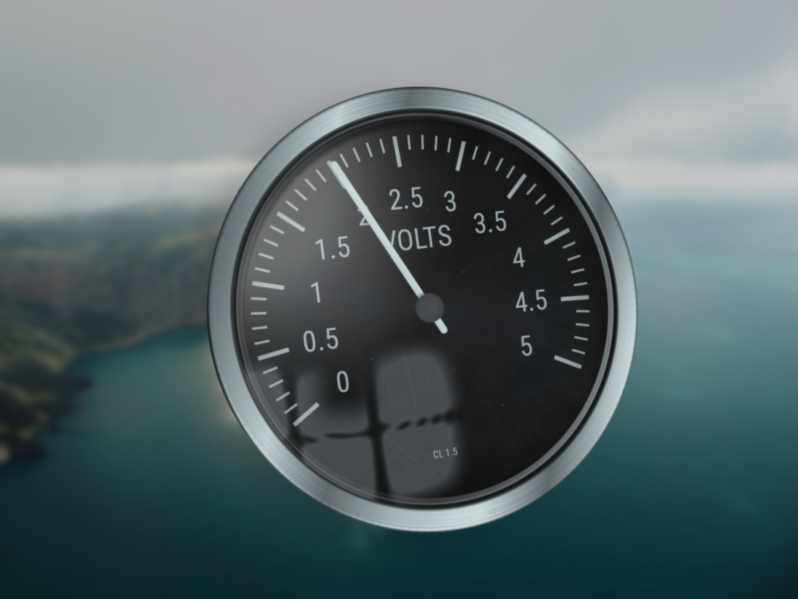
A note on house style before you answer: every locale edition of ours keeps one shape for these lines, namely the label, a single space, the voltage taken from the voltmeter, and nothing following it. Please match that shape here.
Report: 2 V
